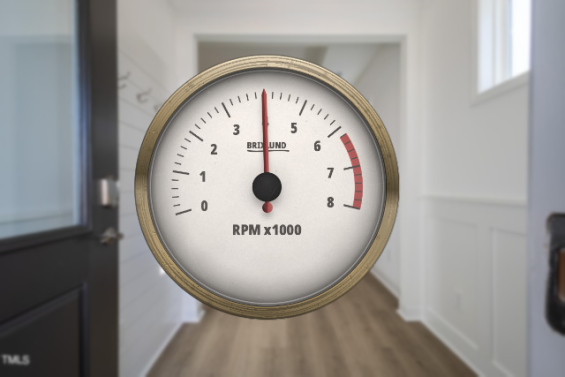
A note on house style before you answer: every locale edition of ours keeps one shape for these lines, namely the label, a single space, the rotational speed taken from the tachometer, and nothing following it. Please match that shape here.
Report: 4000 rpm
